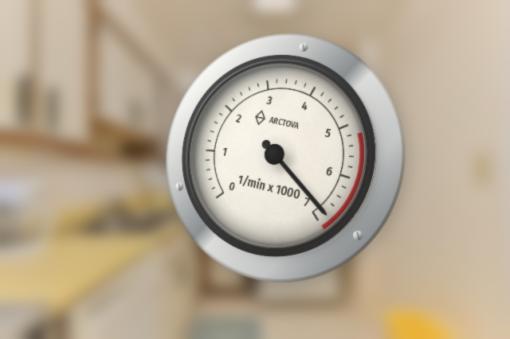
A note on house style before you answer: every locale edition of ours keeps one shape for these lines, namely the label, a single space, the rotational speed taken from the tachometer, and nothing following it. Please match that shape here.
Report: 6800 rpm
